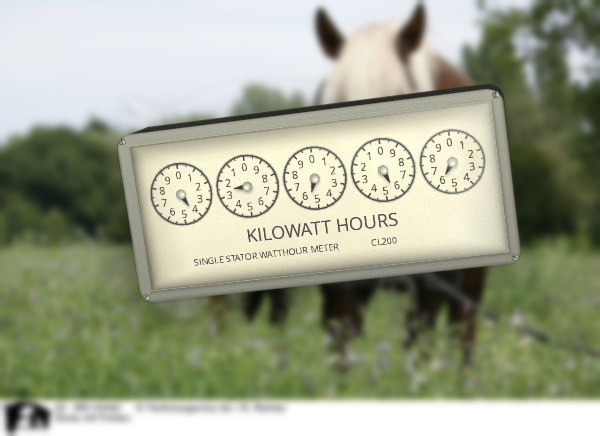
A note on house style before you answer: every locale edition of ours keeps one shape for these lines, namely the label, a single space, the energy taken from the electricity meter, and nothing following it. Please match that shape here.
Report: 42556 kWh
